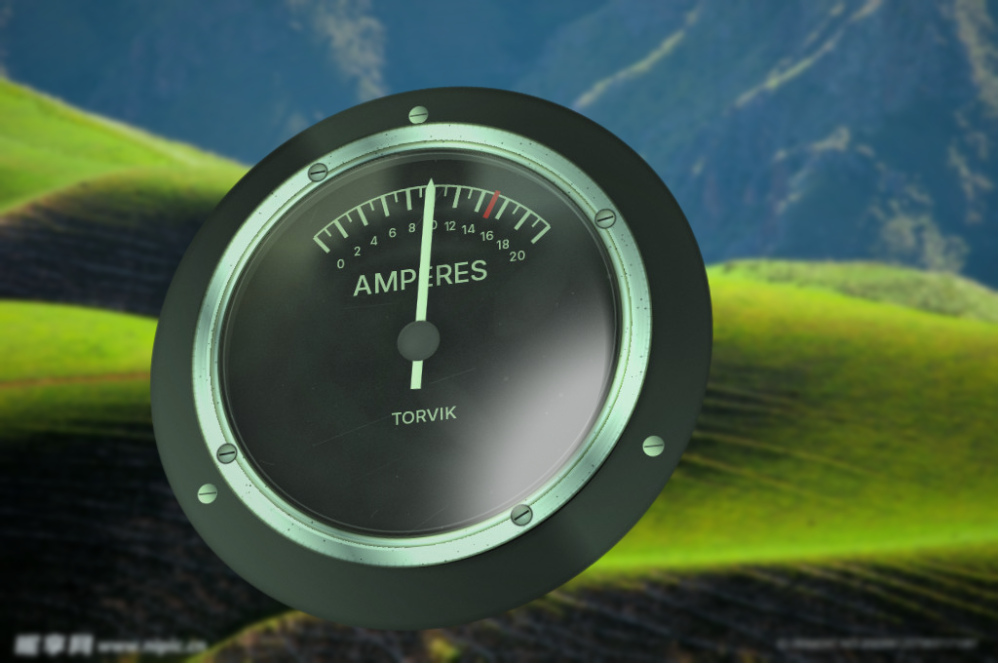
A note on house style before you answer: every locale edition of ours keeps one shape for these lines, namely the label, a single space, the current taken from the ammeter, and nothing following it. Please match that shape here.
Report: 10 A
